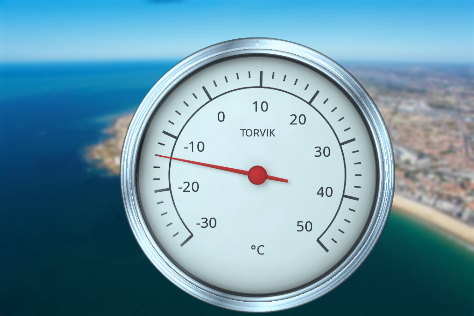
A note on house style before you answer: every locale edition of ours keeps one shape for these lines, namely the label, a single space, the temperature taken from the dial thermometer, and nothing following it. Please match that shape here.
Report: -14 °C
